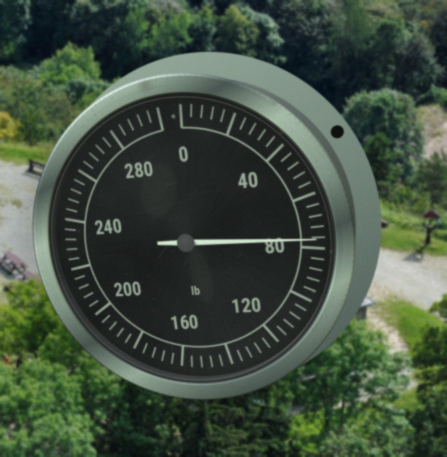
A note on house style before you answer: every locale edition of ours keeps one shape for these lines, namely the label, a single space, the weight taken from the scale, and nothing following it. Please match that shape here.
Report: 76 lb
